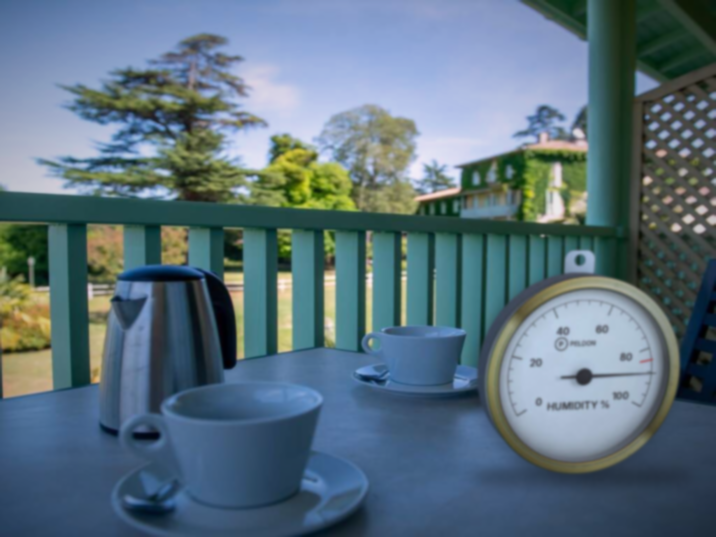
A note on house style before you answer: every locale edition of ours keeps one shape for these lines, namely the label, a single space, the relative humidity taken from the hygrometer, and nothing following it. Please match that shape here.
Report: 88 %
